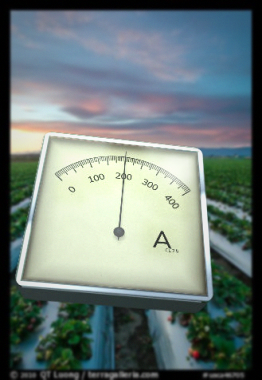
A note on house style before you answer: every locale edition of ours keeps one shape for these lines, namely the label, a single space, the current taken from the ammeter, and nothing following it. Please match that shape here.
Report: 200 A
